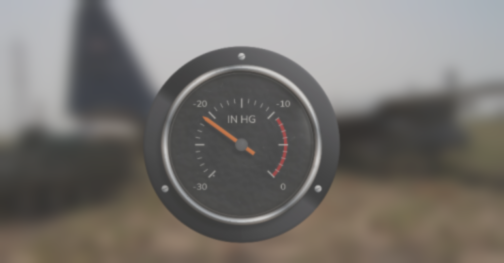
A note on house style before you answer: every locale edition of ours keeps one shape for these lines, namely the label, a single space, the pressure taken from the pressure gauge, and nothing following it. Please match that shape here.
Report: -21 inHg
